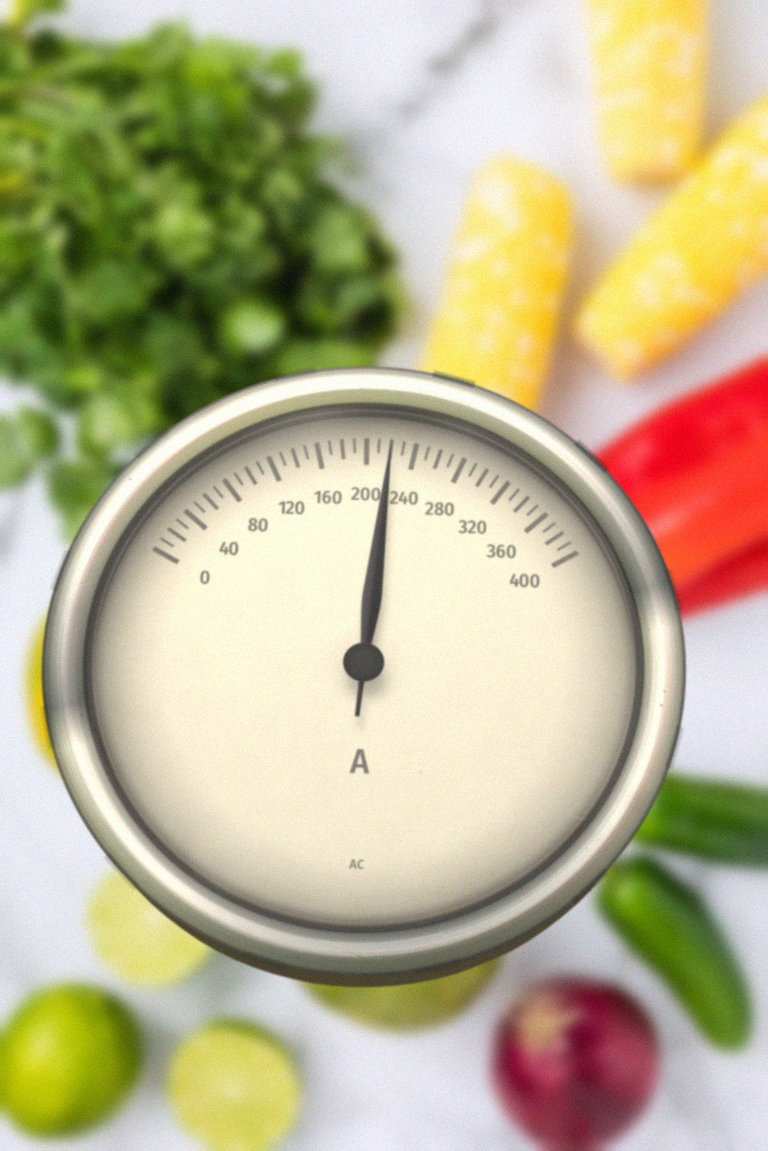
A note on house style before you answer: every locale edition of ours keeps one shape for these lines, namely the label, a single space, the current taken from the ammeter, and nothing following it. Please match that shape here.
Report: 220 A
